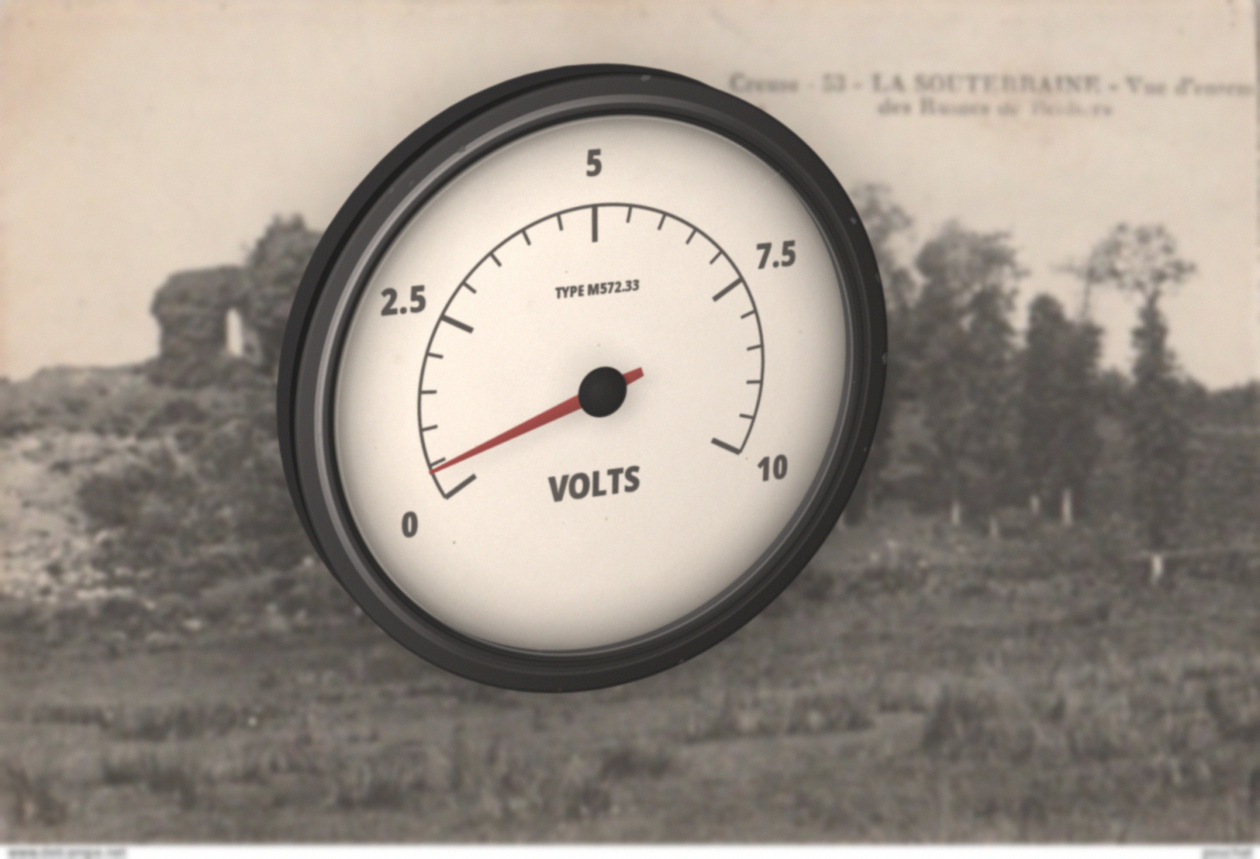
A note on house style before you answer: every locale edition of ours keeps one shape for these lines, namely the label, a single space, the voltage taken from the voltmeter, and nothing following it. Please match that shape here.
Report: 0.5 V
